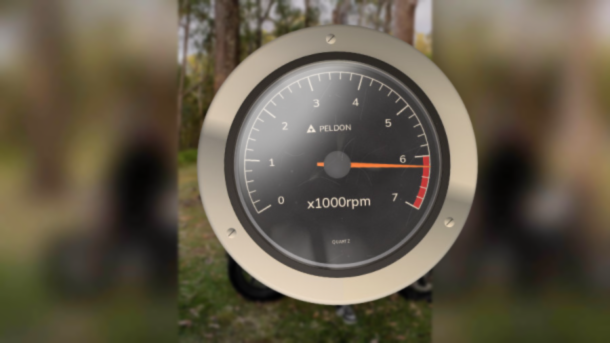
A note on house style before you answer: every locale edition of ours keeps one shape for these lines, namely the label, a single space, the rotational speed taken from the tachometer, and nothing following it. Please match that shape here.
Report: 6200 rpm
